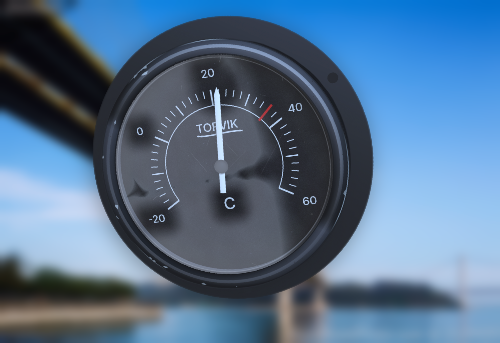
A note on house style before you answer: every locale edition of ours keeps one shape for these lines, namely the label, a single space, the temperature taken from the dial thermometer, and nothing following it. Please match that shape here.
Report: 22 °C
